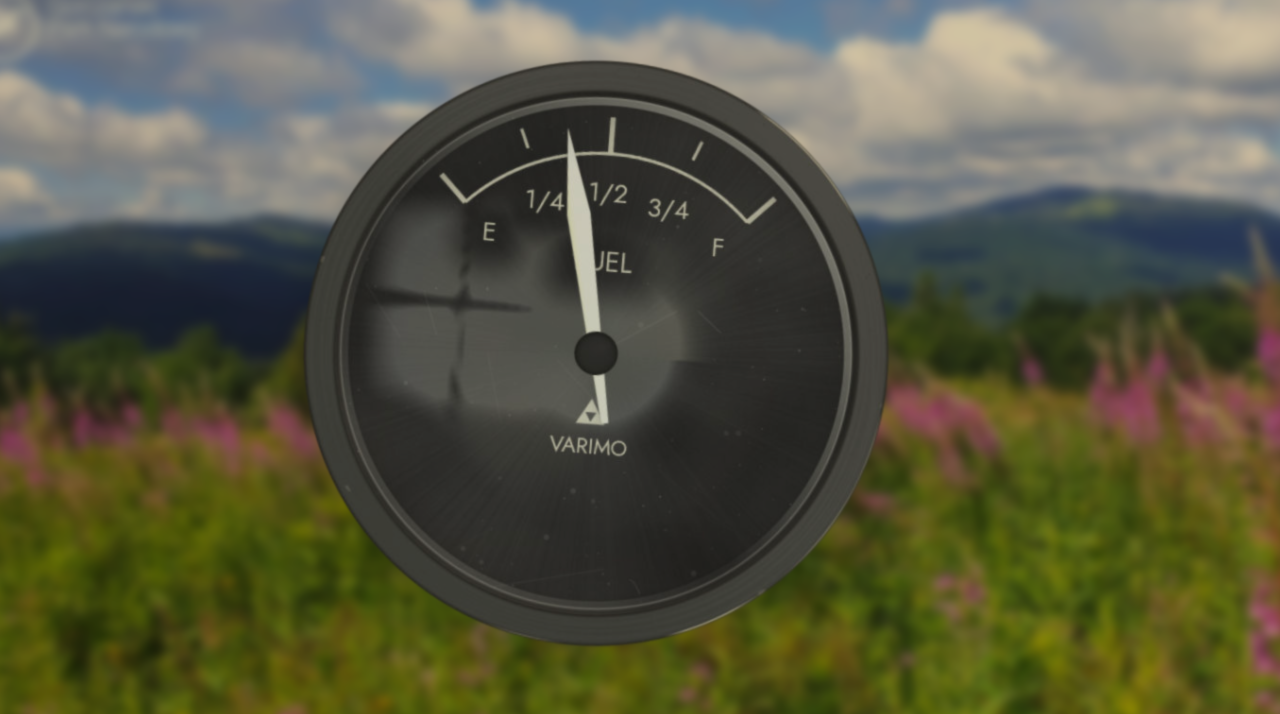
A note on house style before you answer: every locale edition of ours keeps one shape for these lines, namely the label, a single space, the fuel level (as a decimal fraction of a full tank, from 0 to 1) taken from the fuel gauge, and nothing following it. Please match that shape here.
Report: 0.375
